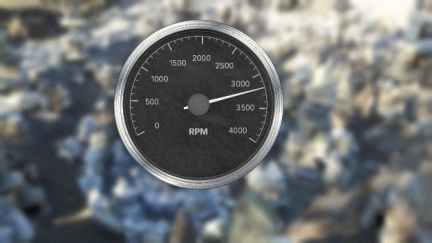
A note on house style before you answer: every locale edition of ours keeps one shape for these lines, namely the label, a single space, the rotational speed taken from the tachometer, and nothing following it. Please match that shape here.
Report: 3200 rpm
